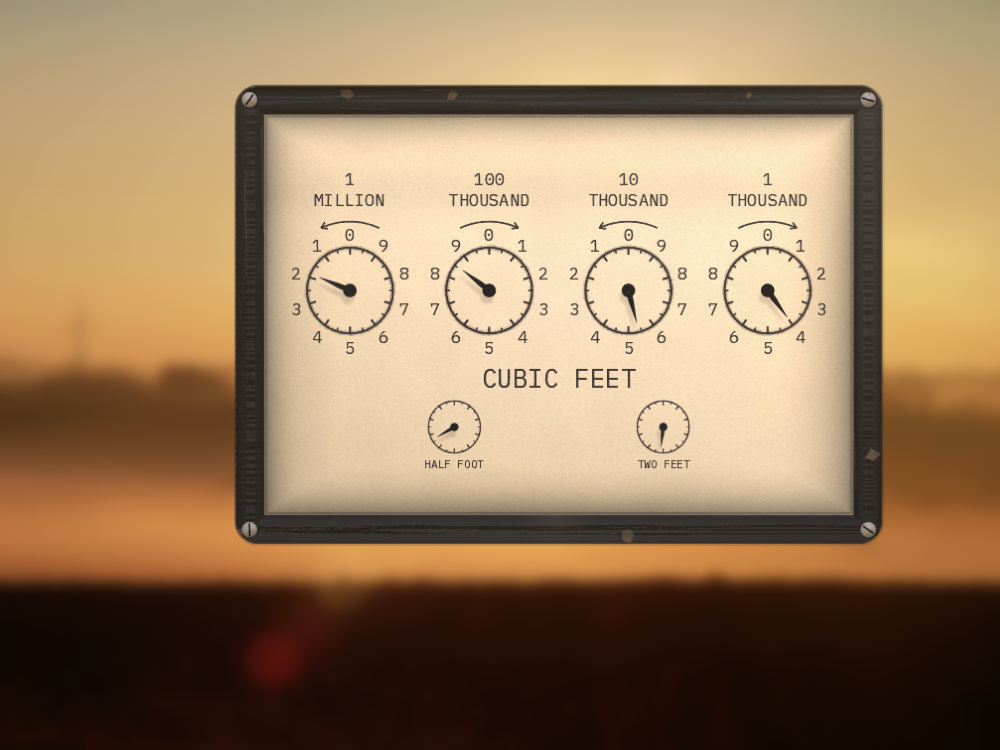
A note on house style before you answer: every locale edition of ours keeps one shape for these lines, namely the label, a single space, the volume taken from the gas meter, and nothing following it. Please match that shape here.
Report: 185400 ft³
